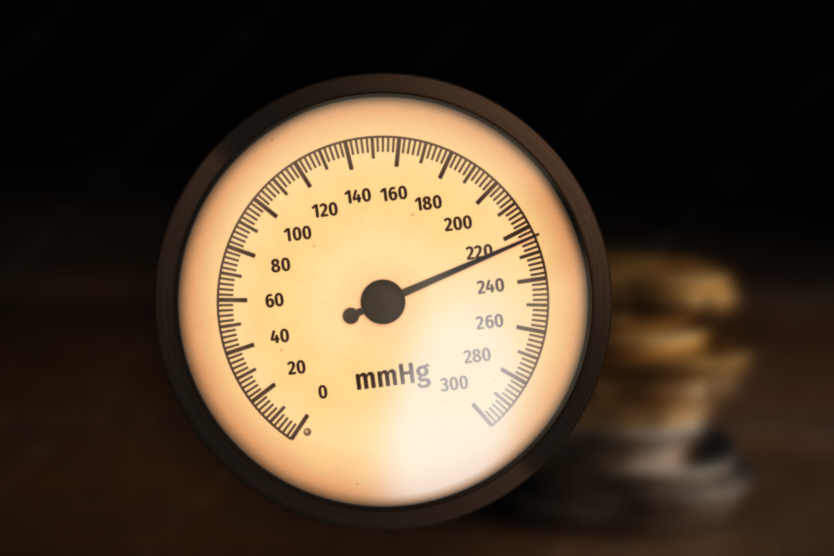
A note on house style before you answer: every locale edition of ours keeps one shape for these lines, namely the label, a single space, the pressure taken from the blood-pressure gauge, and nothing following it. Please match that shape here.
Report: 224 mmHg
